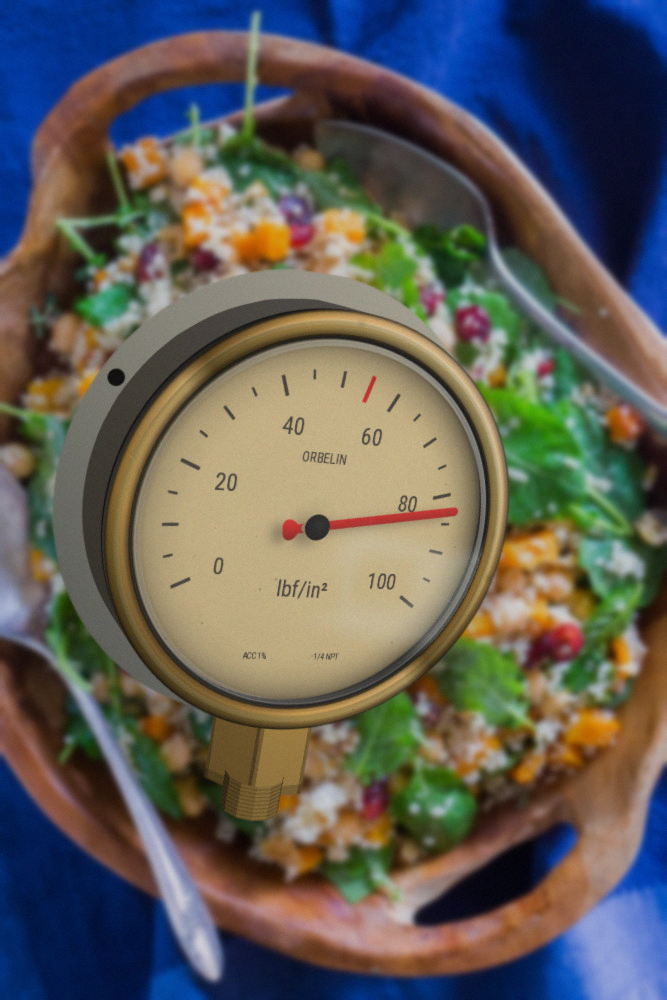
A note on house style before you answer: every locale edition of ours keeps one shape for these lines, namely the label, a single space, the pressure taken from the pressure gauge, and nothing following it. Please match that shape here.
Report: 82.5 psi
